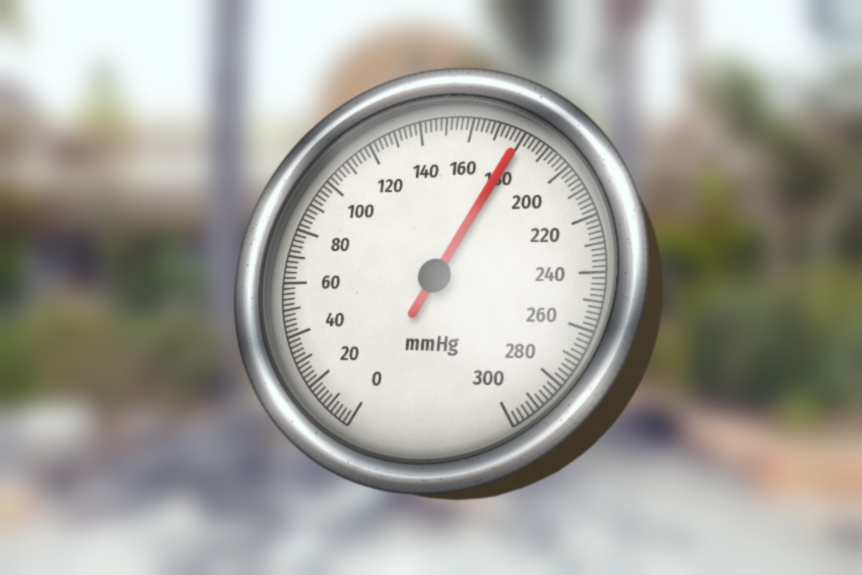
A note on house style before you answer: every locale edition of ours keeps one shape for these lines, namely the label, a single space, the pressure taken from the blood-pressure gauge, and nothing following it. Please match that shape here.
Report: 180 mmHg
